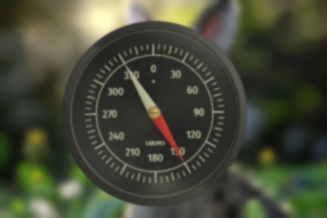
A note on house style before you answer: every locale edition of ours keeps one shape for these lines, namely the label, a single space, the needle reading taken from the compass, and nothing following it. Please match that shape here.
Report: 150 °
